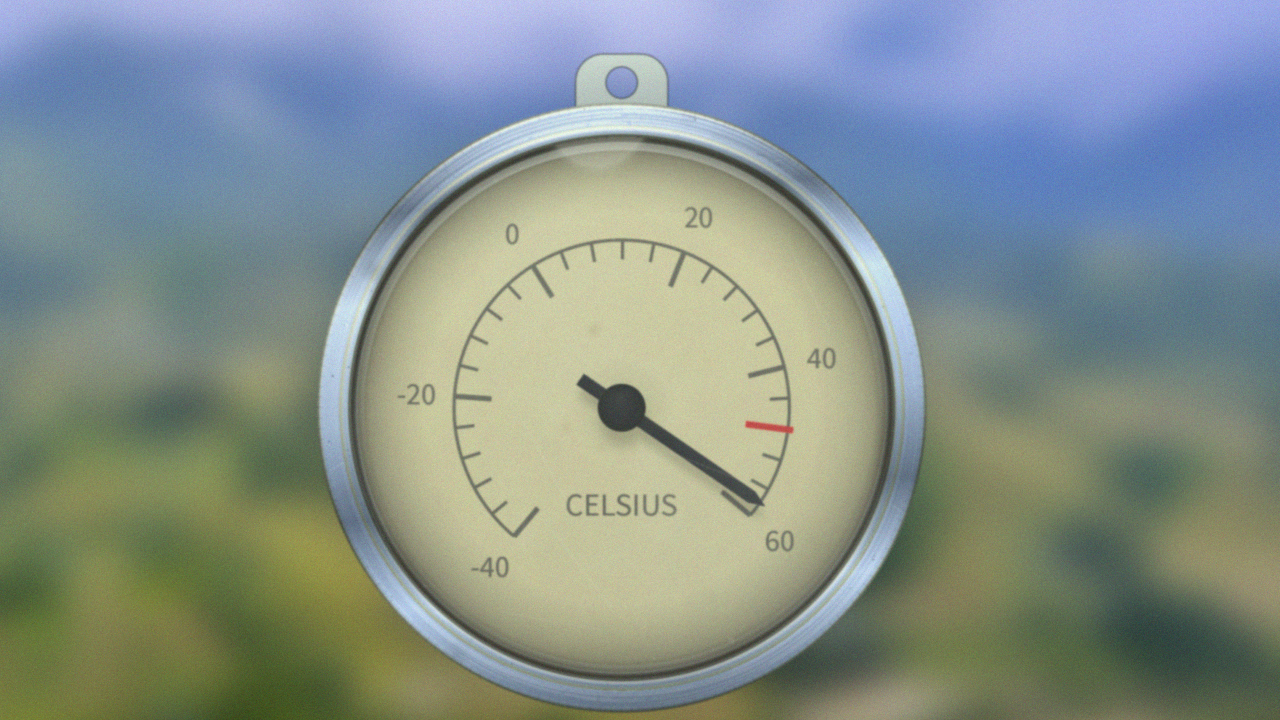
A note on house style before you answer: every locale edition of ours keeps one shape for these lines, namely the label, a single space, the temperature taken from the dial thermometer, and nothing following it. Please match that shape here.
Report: 58 °C
